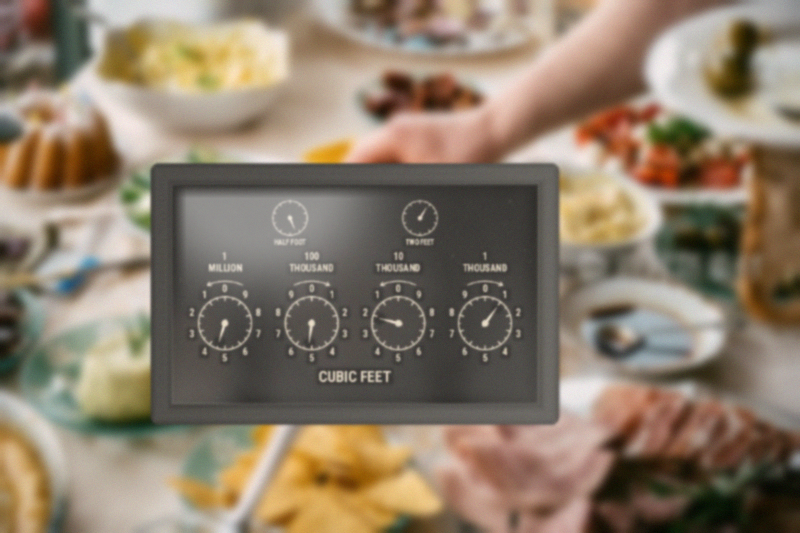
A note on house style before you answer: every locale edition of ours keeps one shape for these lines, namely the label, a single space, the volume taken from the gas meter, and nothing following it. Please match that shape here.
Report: 452100 ft³
